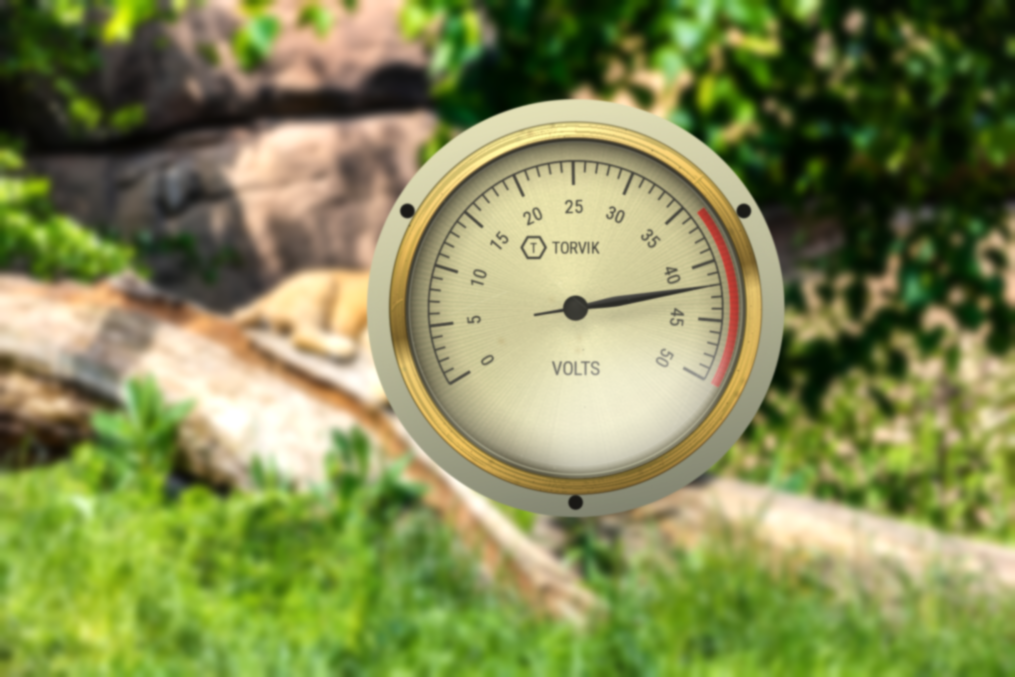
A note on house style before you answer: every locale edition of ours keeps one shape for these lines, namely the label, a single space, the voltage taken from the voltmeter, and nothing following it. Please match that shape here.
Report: 42 V
